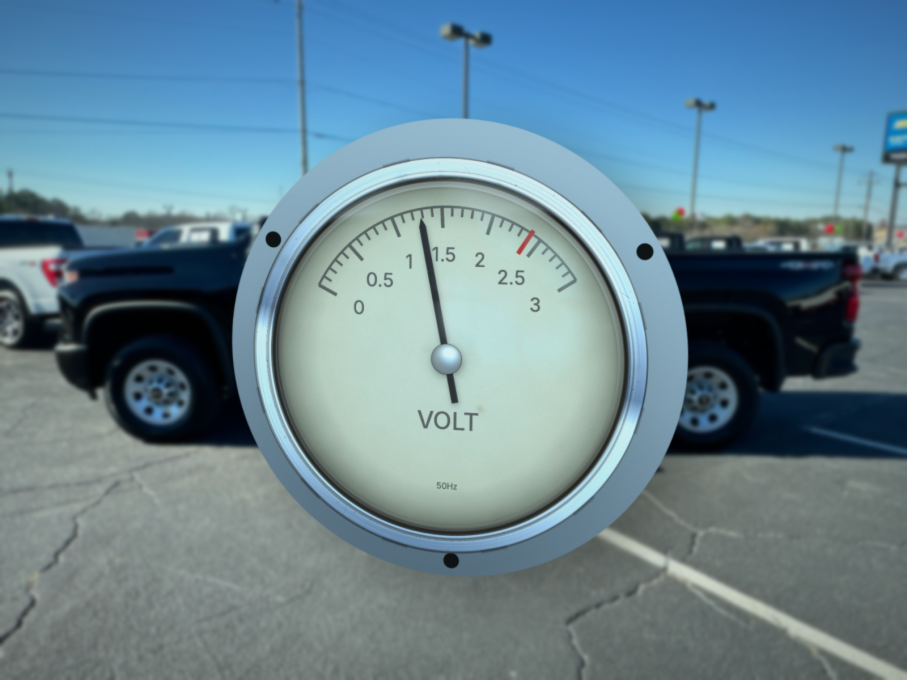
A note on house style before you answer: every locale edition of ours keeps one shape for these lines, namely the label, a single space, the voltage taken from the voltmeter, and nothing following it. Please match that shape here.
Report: 1.3 V
